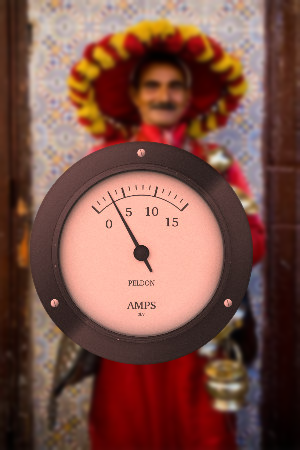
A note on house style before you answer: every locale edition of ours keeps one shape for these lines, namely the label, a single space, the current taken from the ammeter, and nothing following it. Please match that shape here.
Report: 3 A
